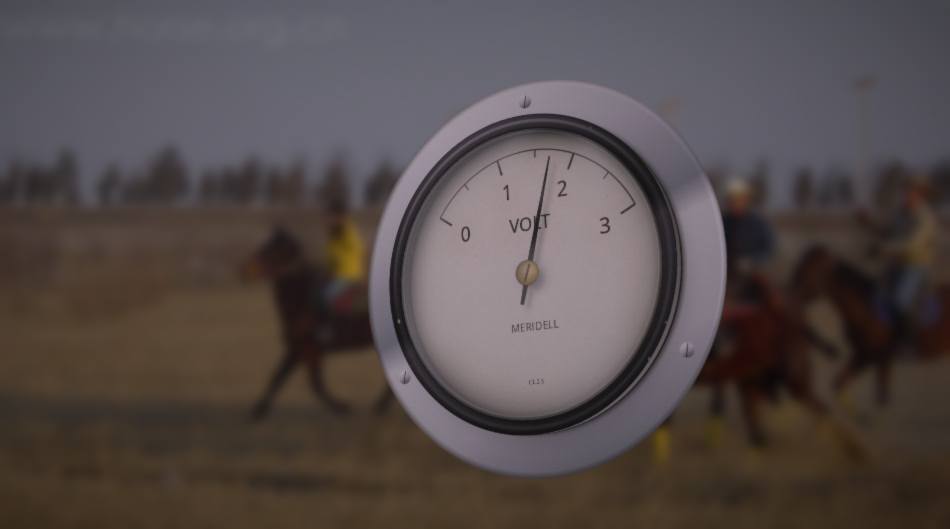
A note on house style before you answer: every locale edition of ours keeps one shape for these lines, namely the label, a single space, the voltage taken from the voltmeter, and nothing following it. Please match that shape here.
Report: 1.75 V
